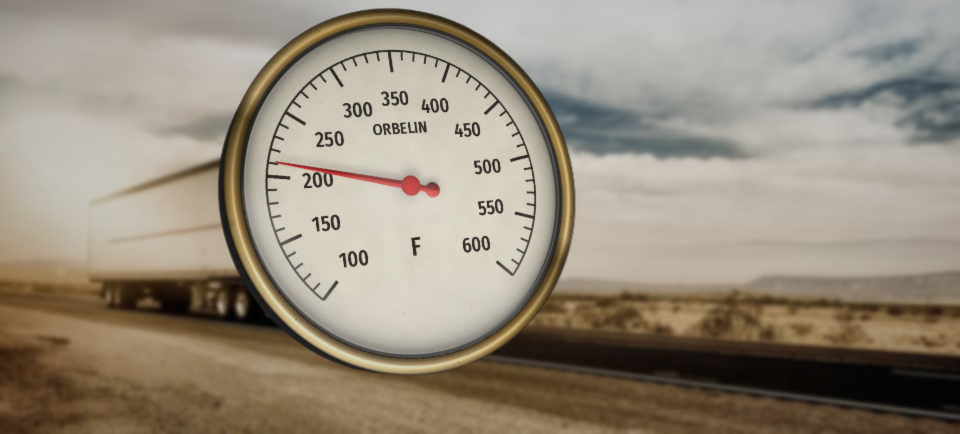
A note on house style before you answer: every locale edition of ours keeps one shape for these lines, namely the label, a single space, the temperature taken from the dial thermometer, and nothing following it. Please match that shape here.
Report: 210 °F
